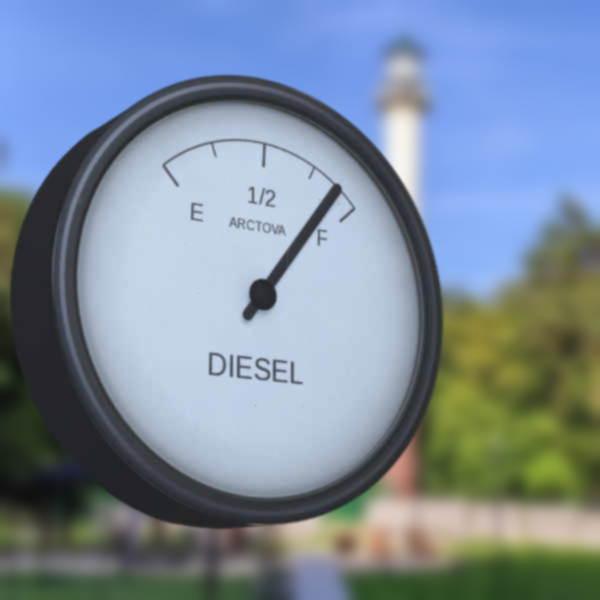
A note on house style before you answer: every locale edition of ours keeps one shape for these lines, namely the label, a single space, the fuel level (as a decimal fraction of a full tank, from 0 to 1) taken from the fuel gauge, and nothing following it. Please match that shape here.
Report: 0.875
